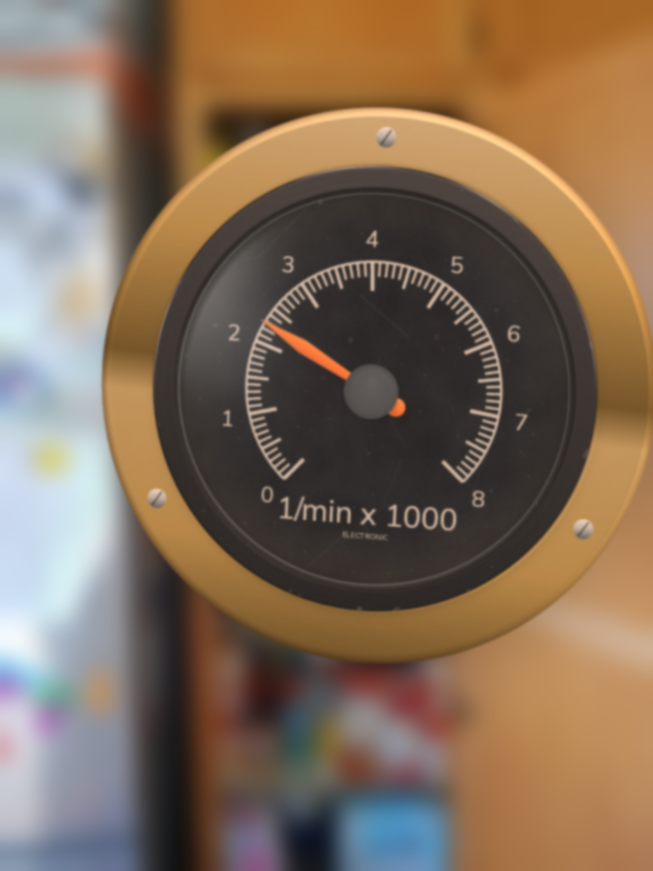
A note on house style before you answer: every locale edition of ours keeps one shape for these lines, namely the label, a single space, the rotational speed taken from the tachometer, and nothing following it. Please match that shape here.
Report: 2300 rpm
